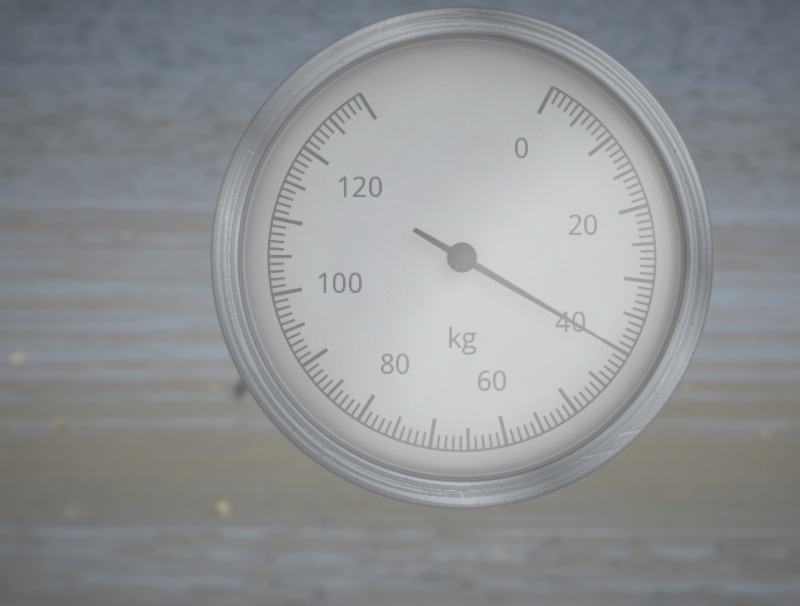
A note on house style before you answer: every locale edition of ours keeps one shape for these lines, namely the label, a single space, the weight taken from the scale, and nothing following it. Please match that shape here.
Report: 40 kg
